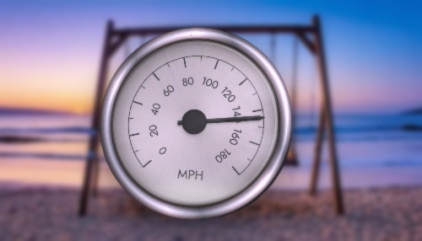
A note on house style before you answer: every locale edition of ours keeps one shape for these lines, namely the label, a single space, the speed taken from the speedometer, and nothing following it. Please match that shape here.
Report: 145 mph
